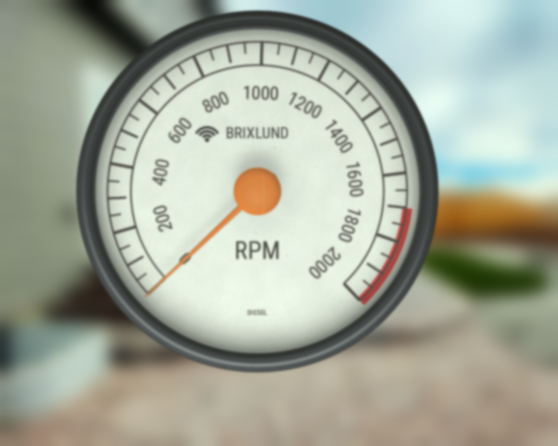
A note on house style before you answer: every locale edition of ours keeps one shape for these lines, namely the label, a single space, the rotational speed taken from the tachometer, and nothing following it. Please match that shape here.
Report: 0 rpm
